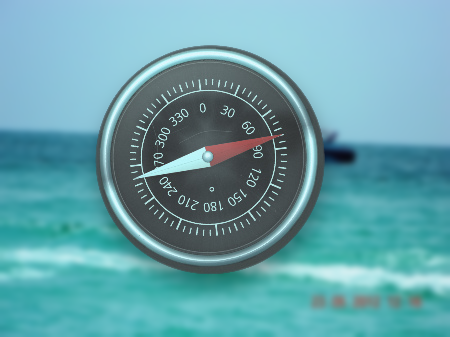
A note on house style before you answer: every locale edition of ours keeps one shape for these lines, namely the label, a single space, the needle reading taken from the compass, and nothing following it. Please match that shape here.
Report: 80 °
